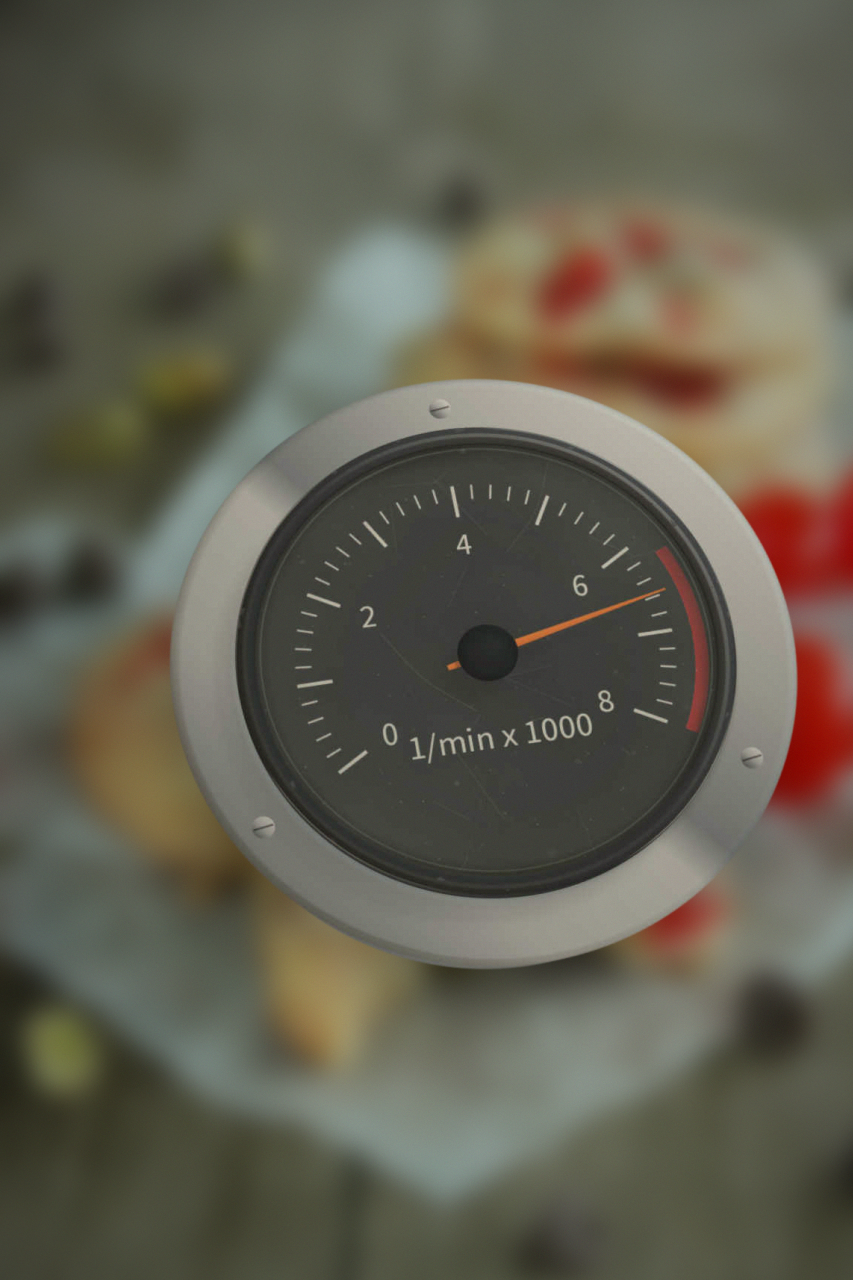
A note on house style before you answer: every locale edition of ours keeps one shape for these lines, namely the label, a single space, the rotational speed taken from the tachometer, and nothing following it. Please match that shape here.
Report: 6600 rpm
